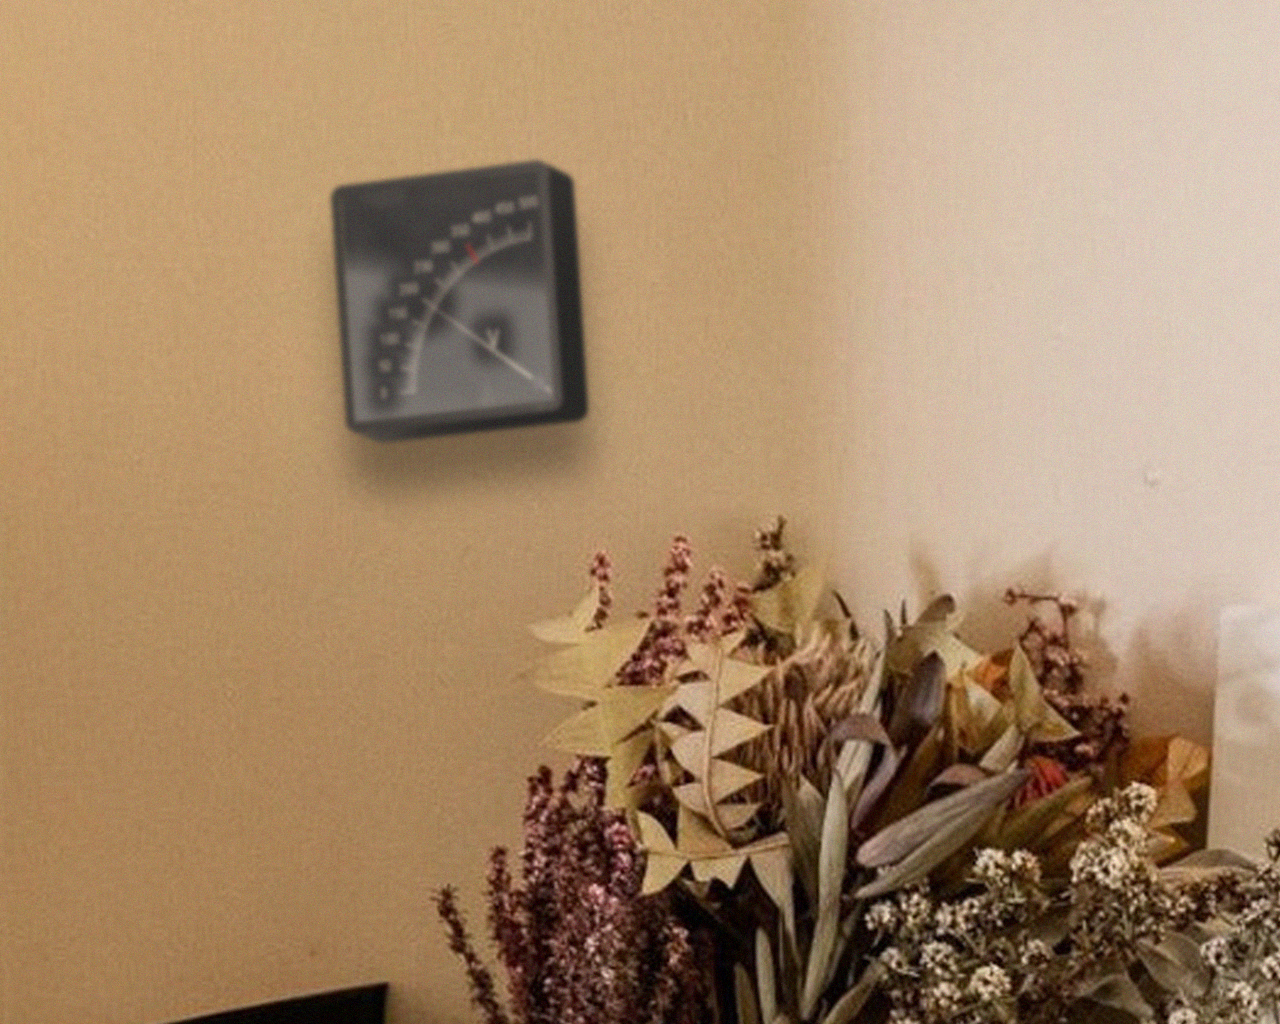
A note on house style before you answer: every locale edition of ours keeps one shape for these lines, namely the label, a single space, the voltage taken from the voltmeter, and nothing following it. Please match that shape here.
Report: 200 V
